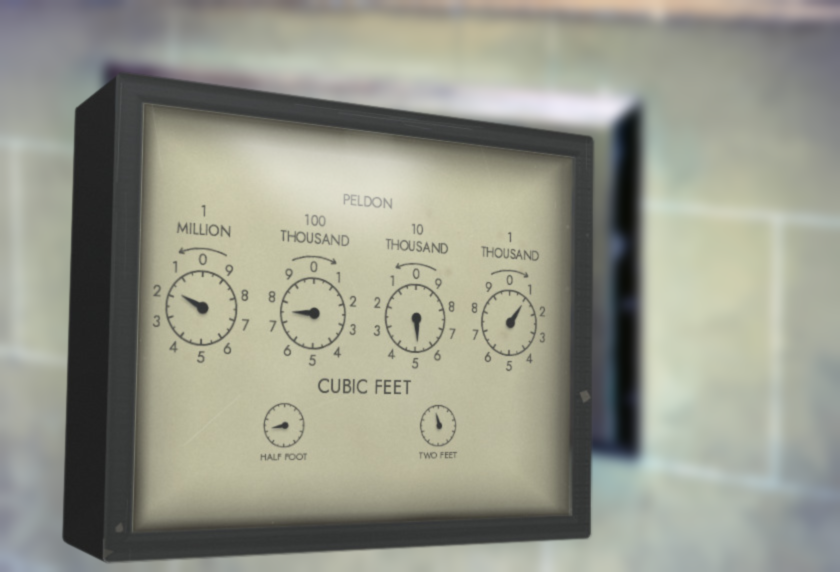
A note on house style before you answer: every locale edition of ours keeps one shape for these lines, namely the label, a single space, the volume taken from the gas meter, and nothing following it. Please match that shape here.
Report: 175100 ft³
